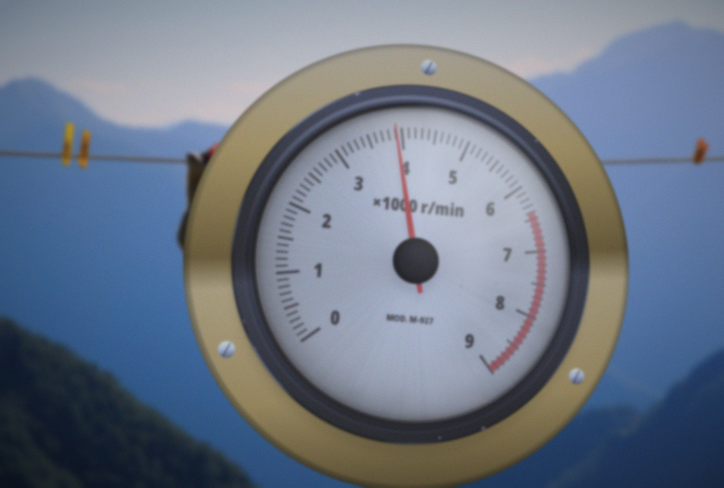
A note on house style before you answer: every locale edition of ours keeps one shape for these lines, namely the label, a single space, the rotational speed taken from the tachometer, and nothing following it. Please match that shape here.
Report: 3900 rpm
